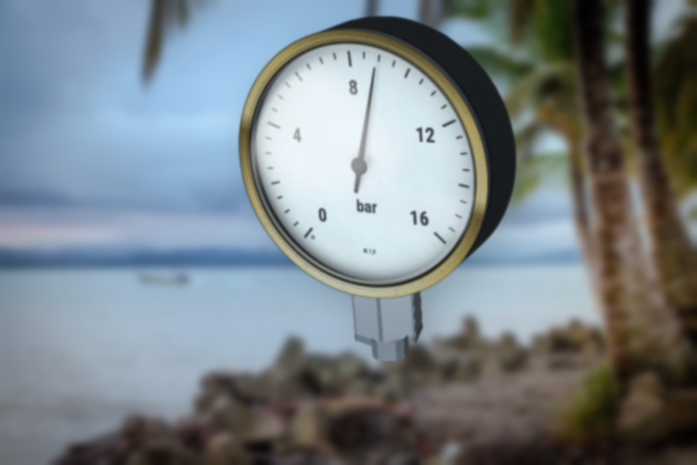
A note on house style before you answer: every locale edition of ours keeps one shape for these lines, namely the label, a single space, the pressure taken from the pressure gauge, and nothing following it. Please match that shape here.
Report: 9 bar
